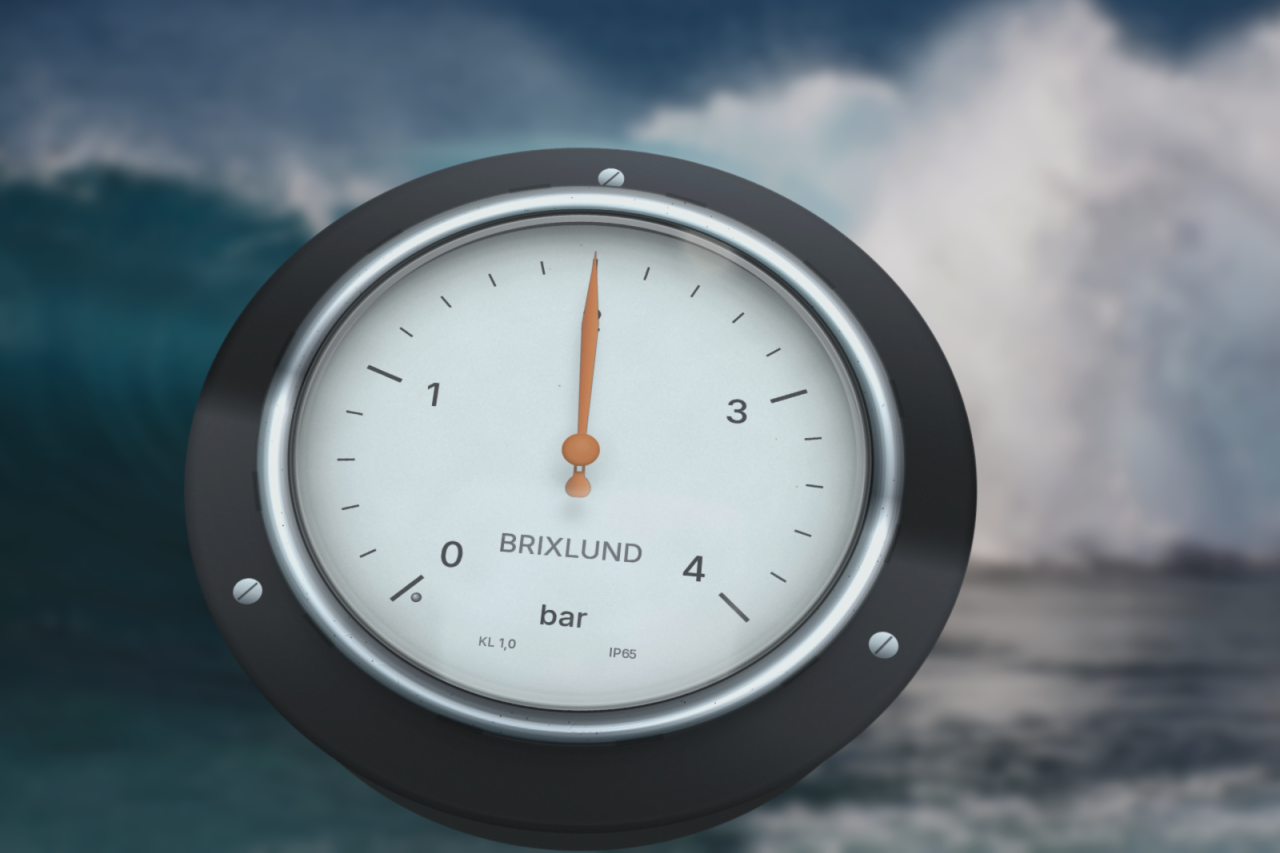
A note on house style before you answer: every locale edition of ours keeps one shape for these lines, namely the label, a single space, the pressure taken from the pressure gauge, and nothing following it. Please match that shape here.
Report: 2 bar
